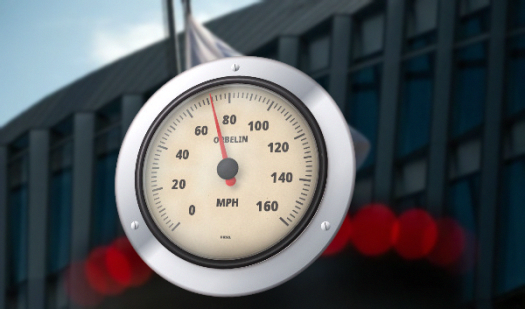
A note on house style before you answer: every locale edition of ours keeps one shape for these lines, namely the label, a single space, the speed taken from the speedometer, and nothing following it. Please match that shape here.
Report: 72 mph
